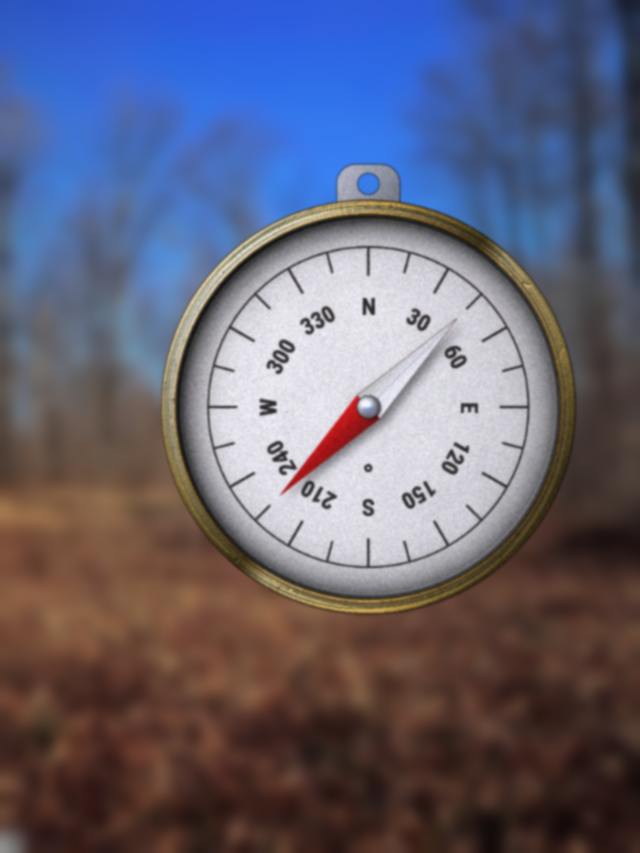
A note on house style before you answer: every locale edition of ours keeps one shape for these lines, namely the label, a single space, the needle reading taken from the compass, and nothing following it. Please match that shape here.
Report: 225 °
